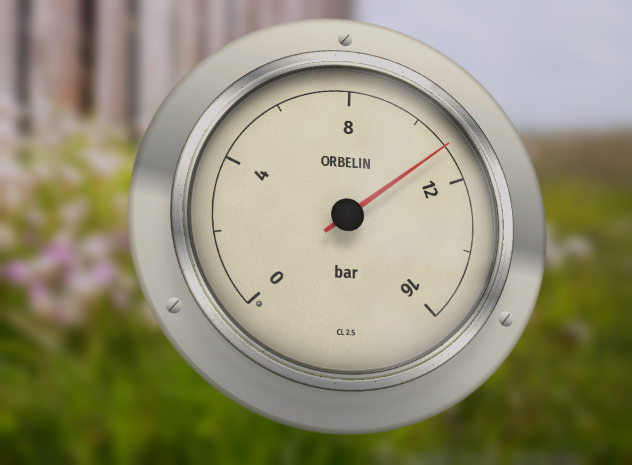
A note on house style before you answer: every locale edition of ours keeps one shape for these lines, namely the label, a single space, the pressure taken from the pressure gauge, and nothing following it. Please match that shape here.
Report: 11 bar
